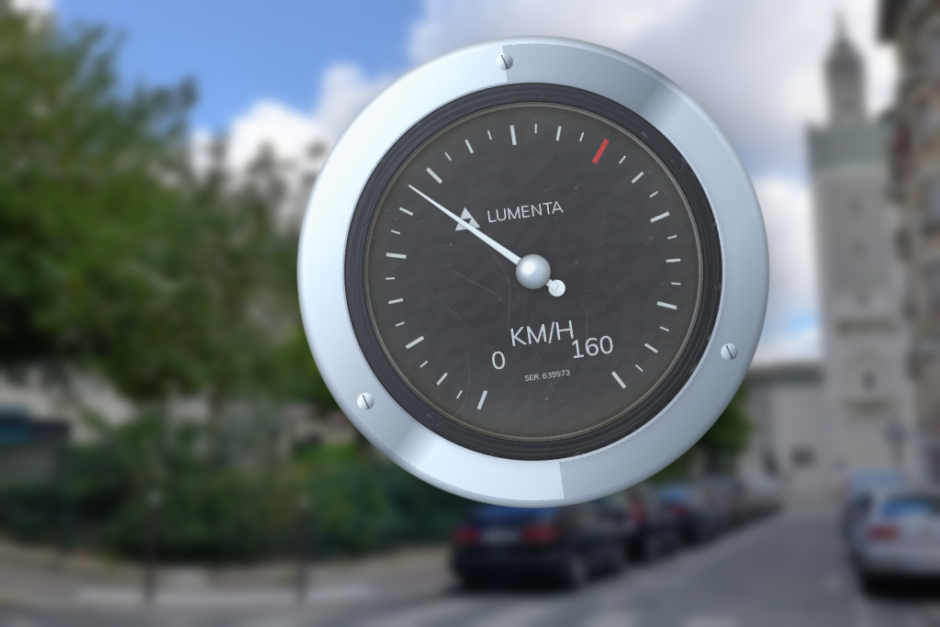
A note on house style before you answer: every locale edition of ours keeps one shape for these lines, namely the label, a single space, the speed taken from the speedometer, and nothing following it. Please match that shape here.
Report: 55 km/h
